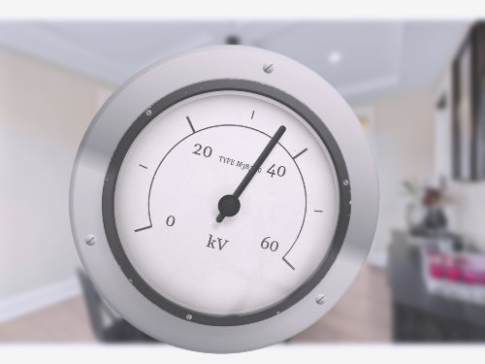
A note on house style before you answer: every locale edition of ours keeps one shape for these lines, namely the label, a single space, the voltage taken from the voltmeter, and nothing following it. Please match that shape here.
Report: 35 kV
